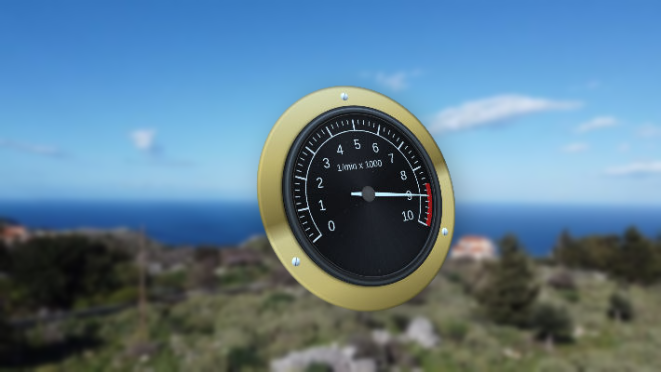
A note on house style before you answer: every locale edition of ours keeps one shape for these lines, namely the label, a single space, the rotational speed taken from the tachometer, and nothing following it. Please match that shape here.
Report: 9000 rpm
